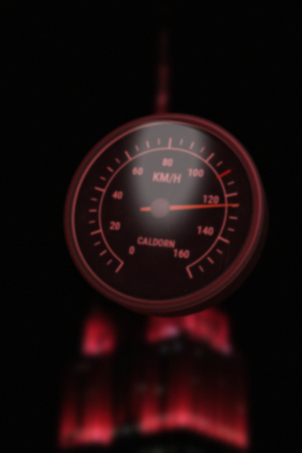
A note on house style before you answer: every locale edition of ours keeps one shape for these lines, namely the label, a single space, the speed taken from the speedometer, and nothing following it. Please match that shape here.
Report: 125 km/h
